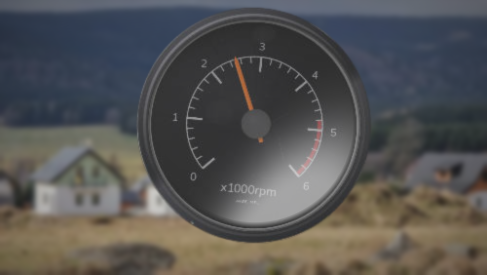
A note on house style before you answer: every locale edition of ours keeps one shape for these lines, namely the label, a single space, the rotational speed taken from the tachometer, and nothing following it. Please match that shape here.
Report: 2500 rpm
